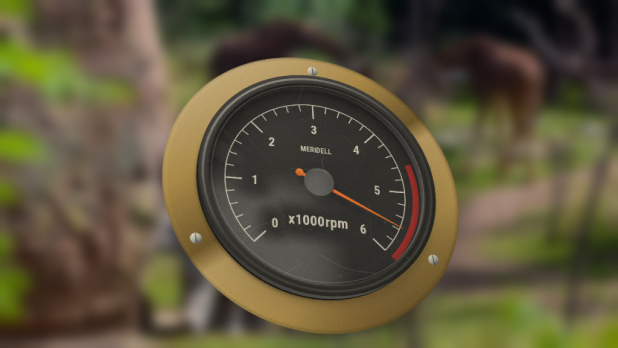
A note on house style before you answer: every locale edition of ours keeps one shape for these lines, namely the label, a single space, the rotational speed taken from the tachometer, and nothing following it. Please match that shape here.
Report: 5600 rpm
